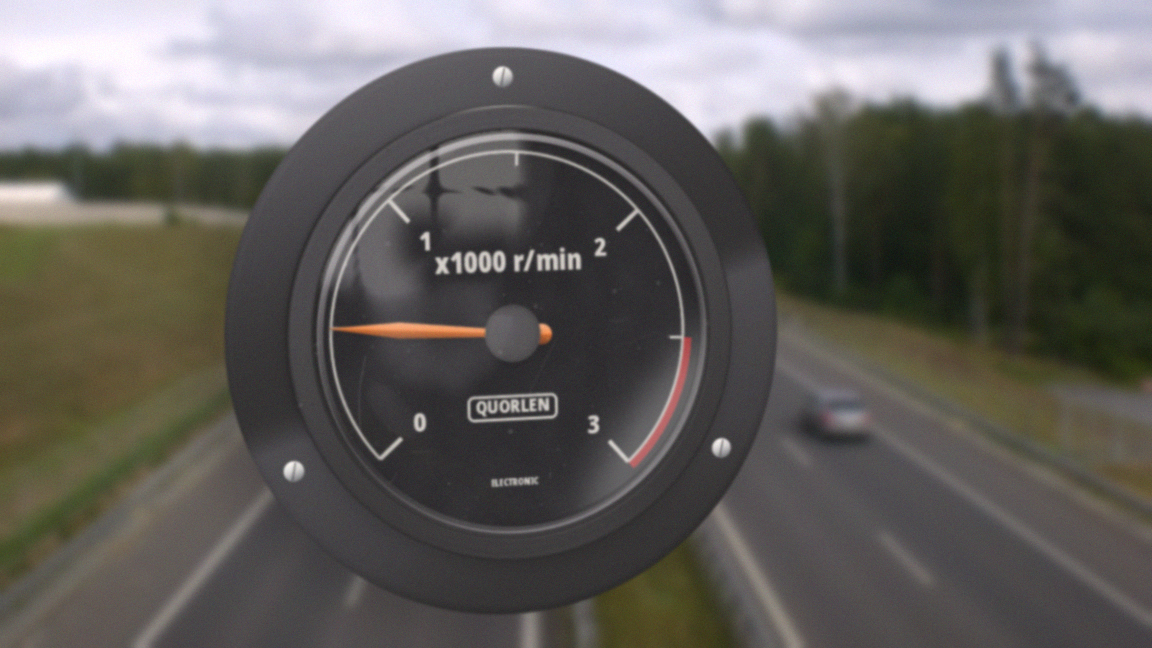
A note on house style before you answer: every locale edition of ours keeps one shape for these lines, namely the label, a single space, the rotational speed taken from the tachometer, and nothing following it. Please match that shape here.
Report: 500 rpm
